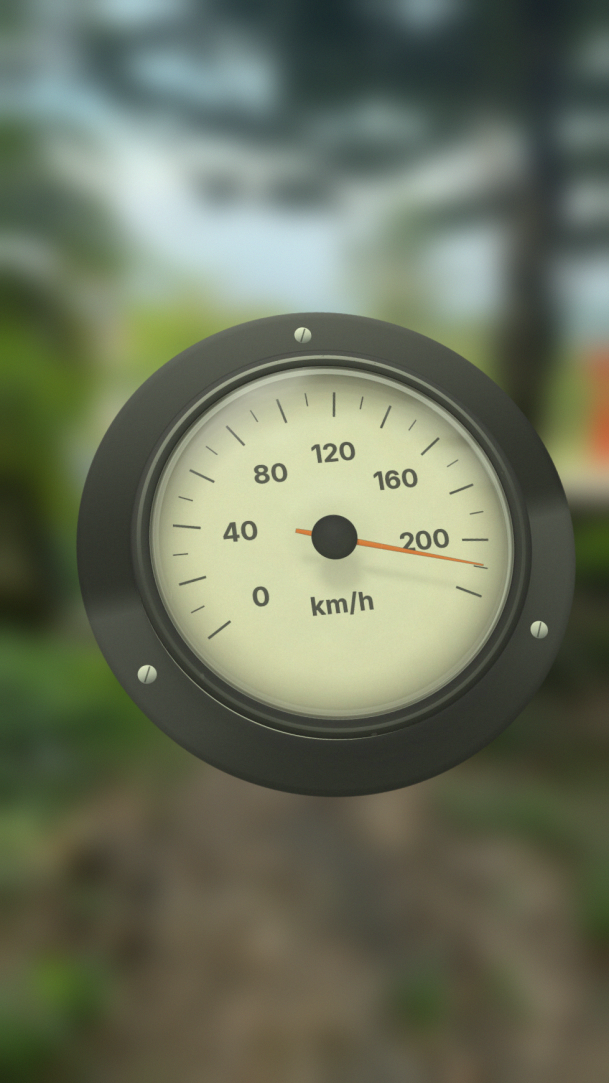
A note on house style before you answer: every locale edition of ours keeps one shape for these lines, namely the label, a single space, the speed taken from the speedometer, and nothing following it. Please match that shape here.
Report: 210 km/h
